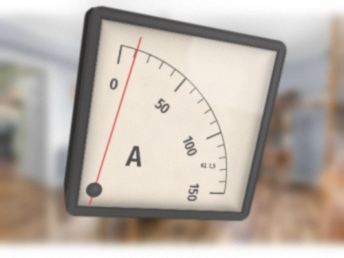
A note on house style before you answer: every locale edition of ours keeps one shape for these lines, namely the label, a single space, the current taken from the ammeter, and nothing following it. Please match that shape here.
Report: 10 A
